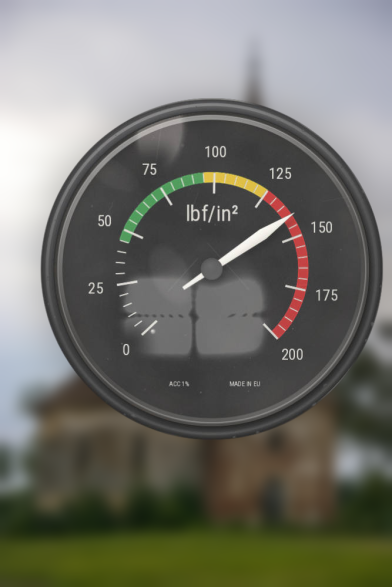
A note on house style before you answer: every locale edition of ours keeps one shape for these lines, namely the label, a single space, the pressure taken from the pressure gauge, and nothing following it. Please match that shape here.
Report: 140 psi
